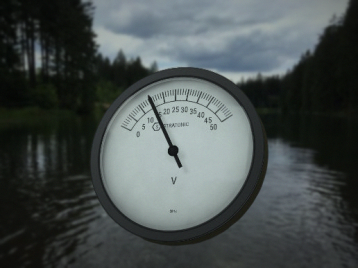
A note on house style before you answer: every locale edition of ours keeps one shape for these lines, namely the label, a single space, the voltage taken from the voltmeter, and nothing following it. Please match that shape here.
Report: 15 V
